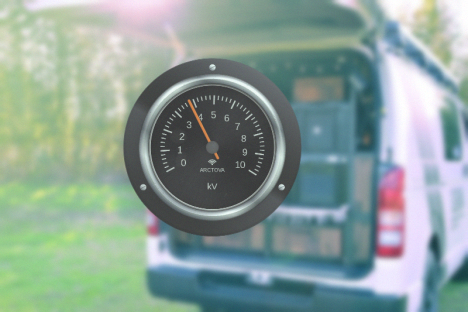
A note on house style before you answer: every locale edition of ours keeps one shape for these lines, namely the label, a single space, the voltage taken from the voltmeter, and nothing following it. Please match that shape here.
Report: 3.8 kV
